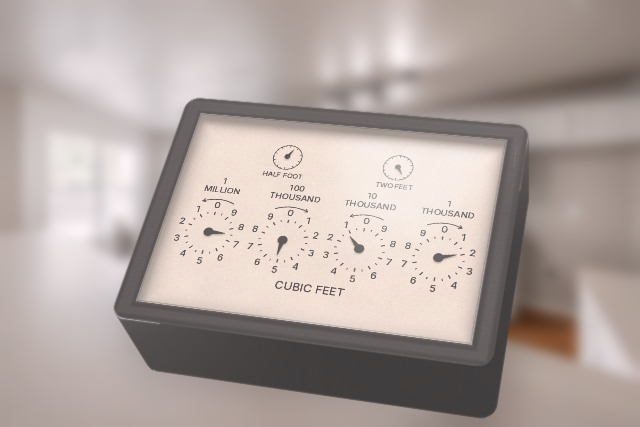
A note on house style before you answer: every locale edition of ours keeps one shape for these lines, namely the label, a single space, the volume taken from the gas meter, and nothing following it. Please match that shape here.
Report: 751200 ft³
